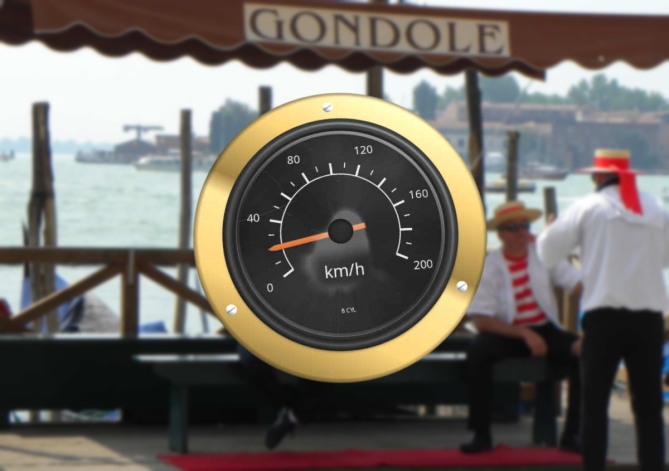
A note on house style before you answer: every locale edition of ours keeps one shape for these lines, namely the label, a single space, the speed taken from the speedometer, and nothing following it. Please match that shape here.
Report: 20 km/h
